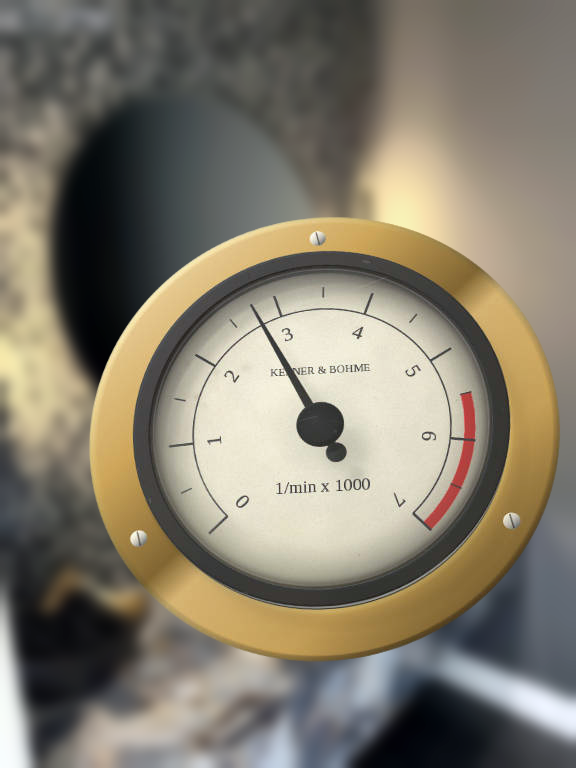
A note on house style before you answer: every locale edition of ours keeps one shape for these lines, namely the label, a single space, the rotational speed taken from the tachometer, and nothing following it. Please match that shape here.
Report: 2750 rpm
